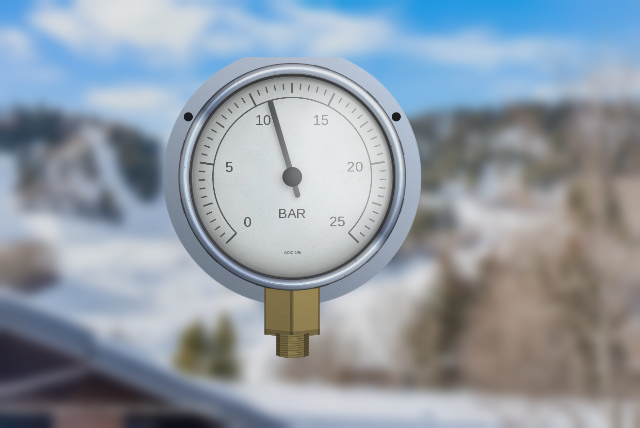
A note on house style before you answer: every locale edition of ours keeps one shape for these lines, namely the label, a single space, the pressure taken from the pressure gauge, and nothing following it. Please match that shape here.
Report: 11 bar
